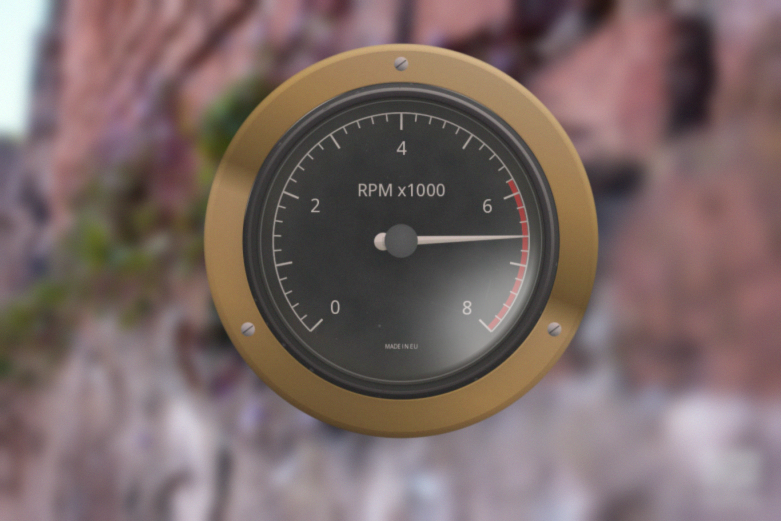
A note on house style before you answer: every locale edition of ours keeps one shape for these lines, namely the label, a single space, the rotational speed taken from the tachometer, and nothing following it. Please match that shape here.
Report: 6600 rpm
